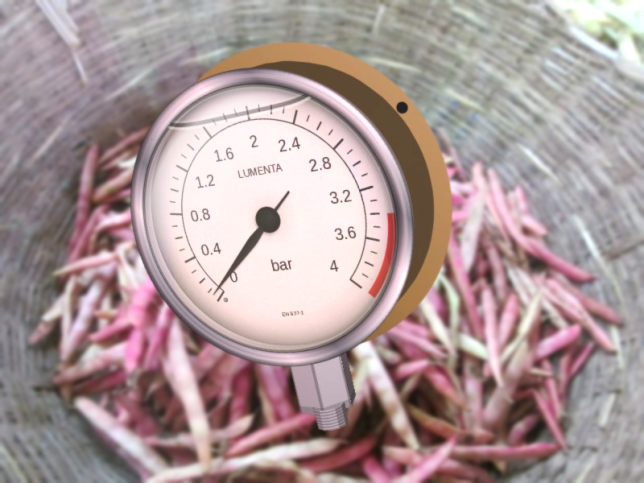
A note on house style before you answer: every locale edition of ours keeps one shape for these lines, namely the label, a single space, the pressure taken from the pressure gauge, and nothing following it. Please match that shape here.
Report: 0.05 bar
